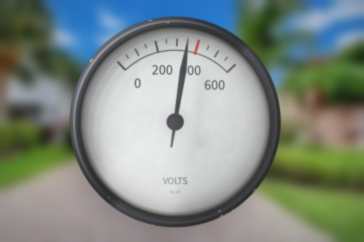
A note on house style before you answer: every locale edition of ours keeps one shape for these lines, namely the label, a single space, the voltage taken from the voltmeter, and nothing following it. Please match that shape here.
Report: 350 V
